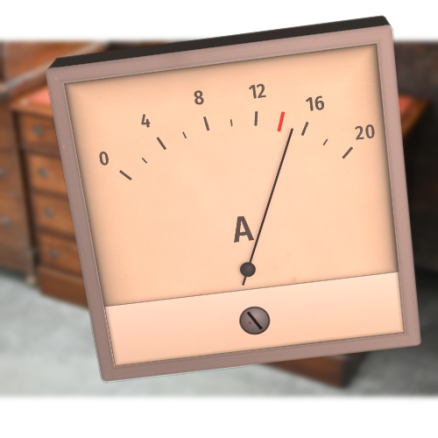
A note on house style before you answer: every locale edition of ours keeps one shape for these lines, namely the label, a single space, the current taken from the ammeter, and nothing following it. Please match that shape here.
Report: 15 A
